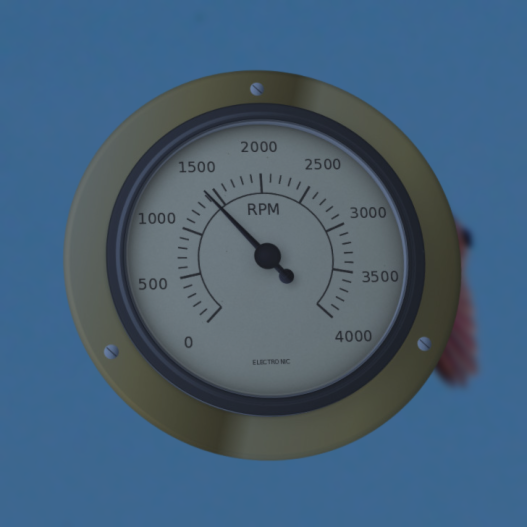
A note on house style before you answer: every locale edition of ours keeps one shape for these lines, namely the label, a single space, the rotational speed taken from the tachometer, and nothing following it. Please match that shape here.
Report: 1400 rpm
